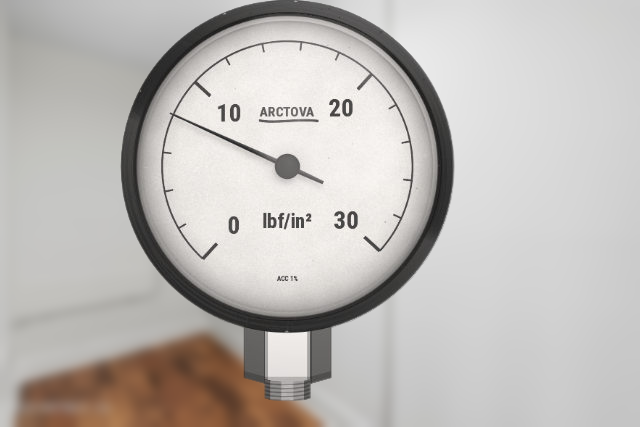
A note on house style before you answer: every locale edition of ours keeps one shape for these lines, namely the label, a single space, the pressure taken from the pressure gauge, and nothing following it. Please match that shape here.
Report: 8 psi
